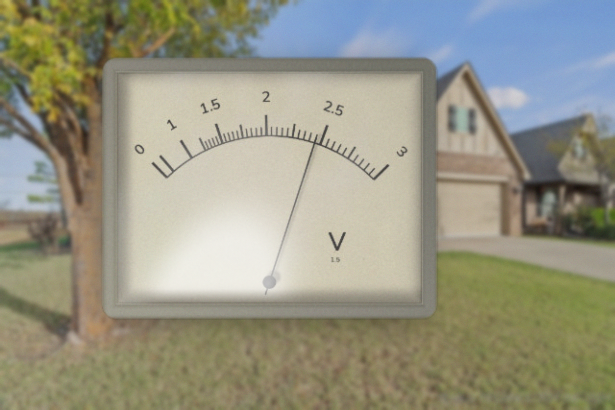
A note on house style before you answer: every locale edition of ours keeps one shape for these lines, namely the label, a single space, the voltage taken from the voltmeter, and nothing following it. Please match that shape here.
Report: 2.45 V
